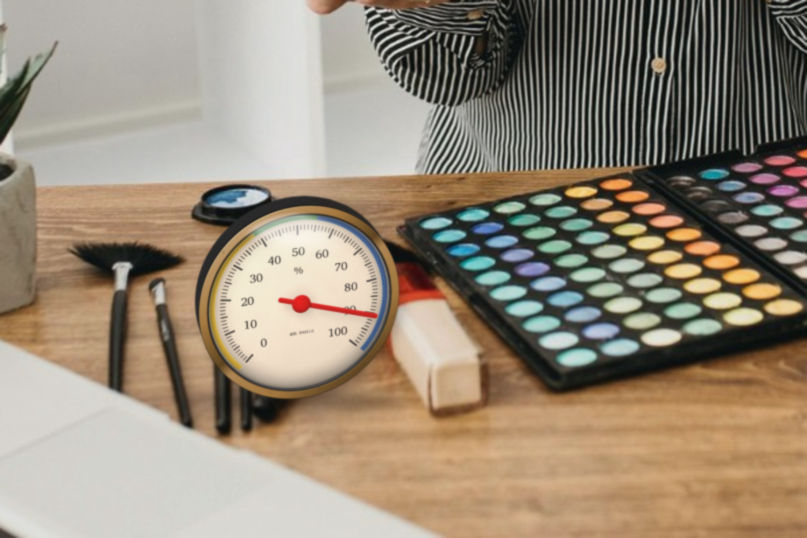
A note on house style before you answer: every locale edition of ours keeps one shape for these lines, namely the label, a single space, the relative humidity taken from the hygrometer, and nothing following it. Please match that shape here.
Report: 90 %
